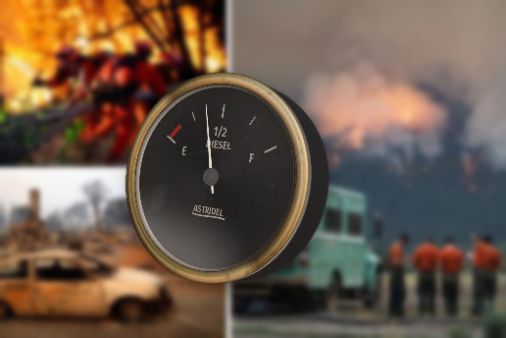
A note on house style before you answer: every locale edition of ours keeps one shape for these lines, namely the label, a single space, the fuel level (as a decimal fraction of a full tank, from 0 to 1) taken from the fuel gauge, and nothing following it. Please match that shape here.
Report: 0.375
